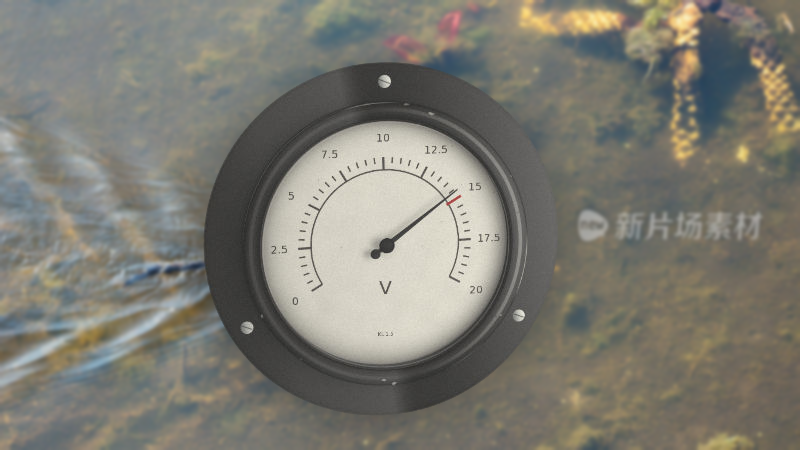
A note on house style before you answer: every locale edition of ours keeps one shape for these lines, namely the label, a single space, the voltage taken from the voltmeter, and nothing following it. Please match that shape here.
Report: 14.5 V
